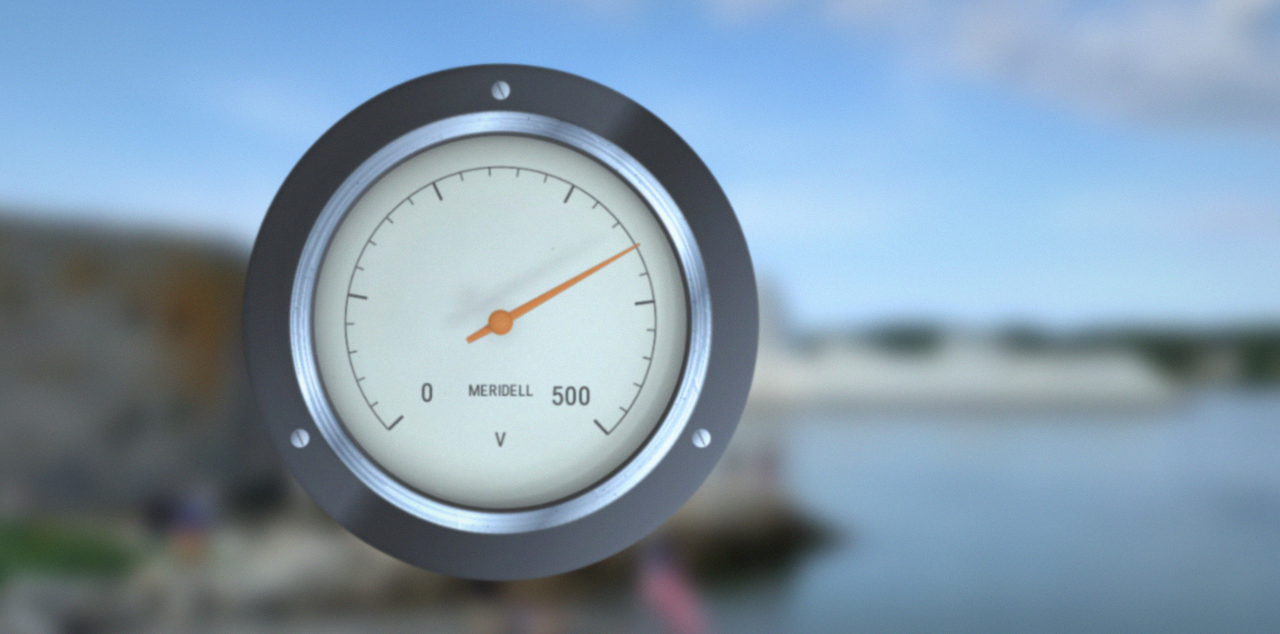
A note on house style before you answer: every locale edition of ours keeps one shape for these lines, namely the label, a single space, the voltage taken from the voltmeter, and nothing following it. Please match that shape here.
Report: 360 V
